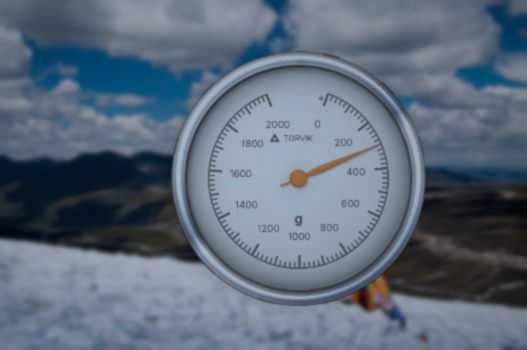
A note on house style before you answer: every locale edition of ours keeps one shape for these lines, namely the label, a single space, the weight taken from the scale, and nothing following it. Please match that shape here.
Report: 300 g
